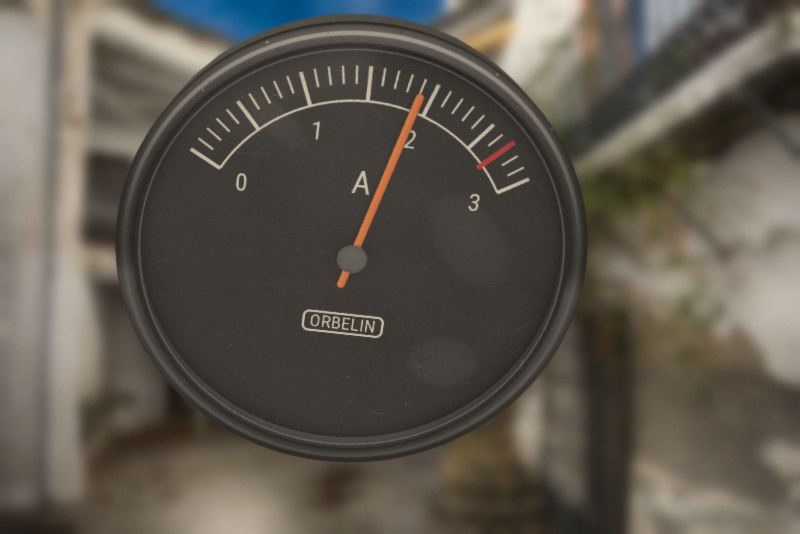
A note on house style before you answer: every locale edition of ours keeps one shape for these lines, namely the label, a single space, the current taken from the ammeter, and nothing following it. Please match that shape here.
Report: 1.9 A
